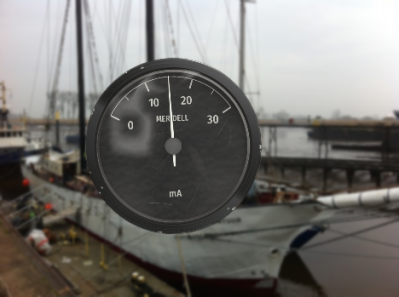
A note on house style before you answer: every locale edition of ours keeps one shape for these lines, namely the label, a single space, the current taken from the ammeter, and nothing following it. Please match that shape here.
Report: 15 mA
